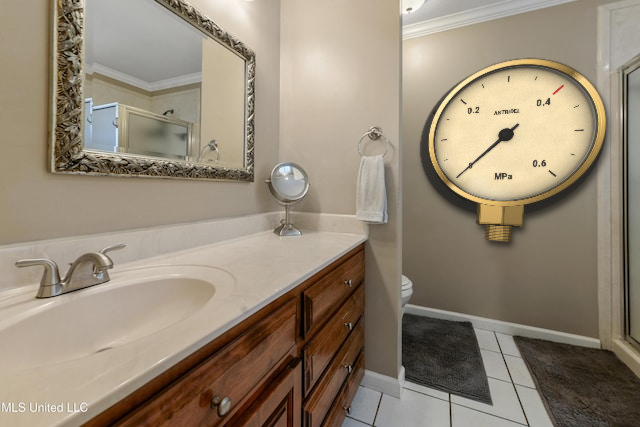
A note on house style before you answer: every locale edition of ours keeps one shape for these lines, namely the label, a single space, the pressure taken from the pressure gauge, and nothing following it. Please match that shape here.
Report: 0 MPa
